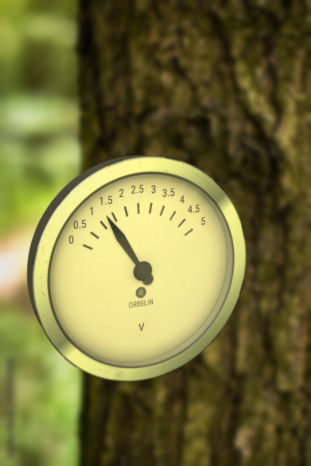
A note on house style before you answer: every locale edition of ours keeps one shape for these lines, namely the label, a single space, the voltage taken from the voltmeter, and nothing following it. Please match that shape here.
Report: 1.25 V
